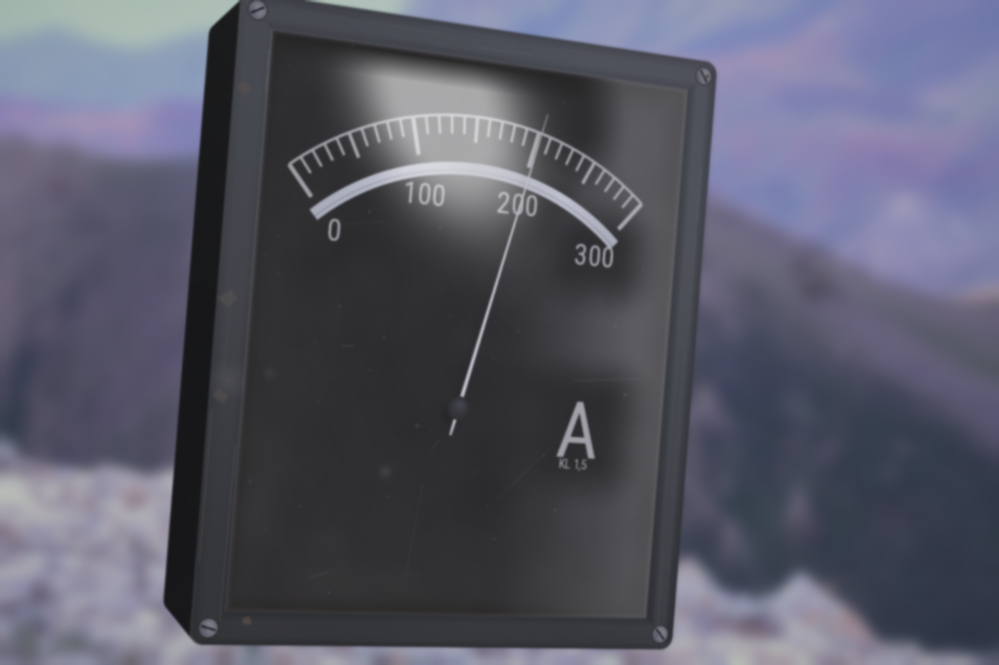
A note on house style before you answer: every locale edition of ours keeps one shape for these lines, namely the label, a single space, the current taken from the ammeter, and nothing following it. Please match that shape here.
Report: 200 A
